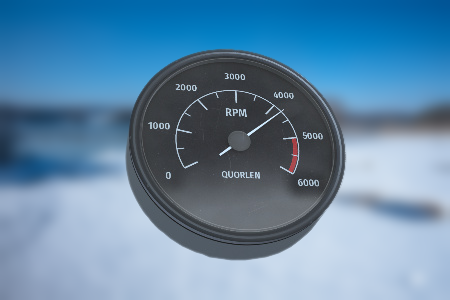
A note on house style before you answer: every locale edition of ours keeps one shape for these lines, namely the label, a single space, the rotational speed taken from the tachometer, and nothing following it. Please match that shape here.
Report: 4250 rpm
